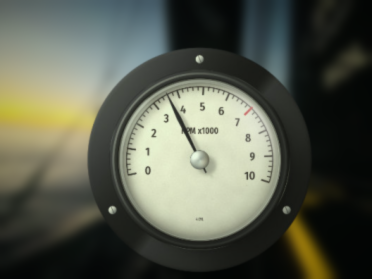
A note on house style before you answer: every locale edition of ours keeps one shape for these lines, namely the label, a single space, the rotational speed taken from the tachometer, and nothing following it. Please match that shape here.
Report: 3600 rpm
